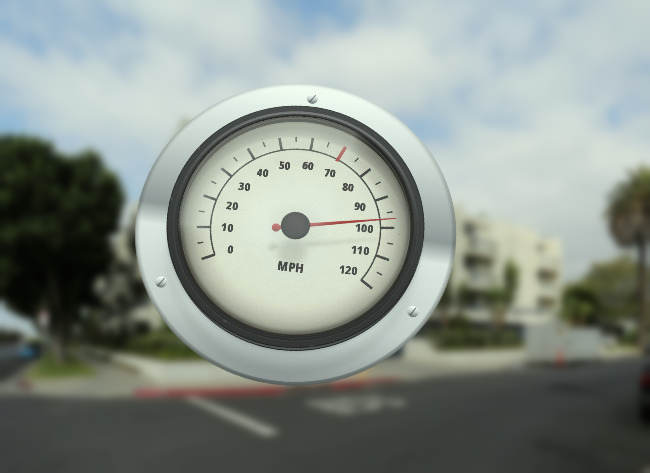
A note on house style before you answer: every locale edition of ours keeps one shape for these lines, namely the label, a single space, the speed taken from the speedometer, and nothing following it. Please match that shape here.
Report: 97.5 mph
